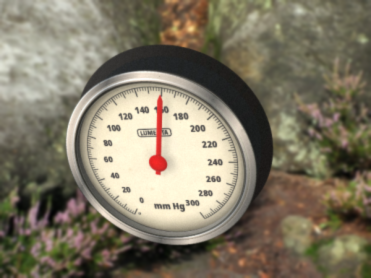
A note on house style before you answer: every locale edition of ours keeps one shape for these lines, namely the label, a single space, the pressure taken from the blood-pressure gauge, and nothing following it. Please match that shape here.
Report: 160 mmHg
